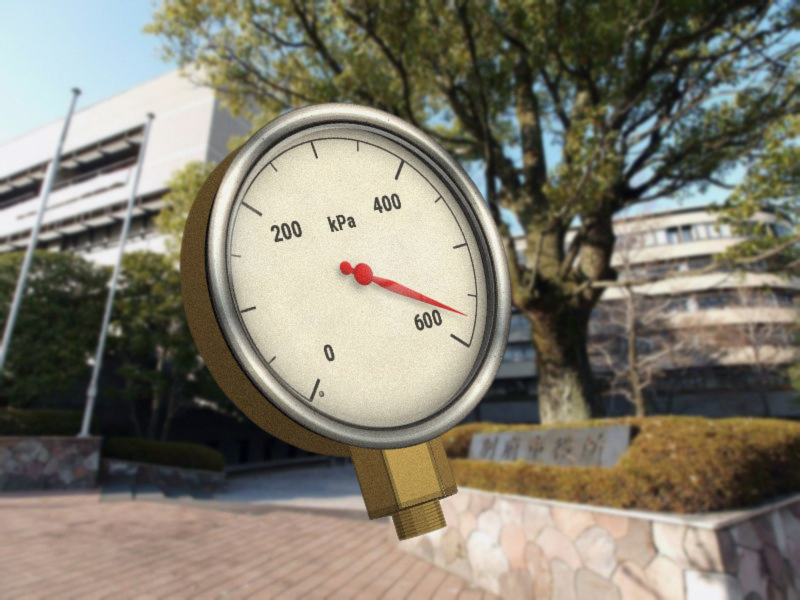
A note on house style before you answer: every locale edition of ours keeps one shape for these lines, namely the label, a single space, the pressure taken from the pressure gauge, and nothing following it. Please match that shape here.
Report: 575 kPa
